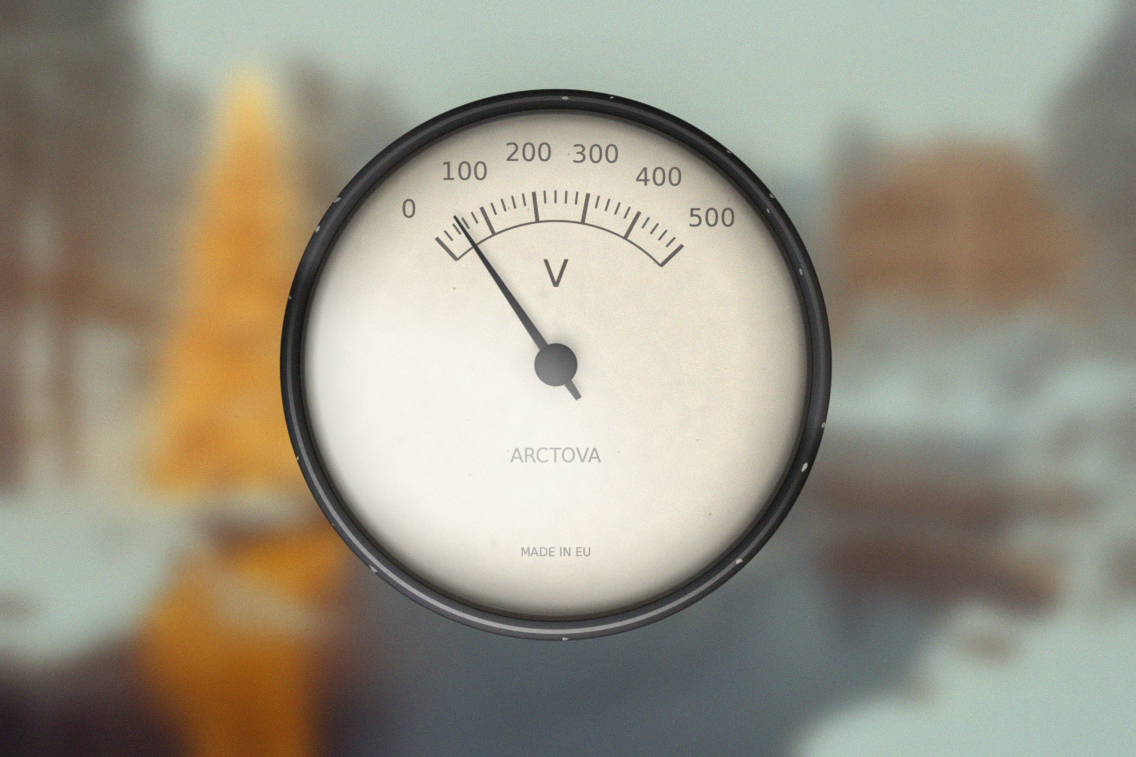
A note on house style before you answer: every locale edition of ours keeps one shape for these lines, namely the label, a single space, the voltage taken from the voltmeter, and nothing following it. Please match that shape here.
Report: 50 V
